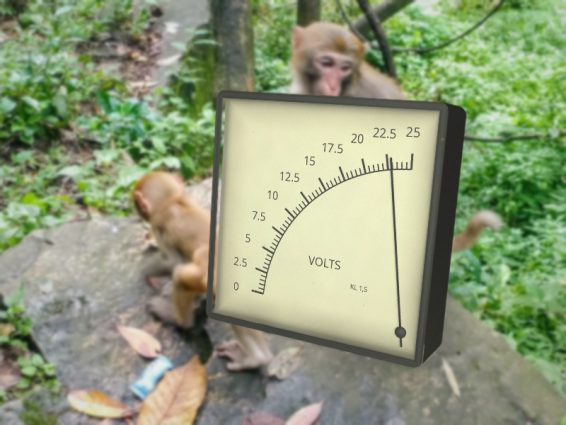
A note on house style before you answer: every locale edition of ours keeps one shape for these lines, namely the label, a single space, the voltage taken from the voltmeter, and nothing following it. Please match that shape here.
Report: 23 V
